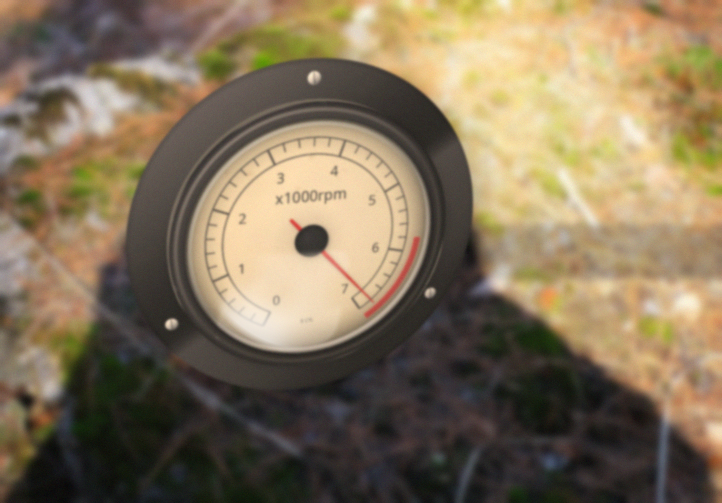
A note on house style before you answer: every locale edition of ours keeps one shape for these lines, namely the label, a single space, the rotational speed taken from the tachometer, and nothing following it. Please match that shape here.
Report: 6800 rpm
